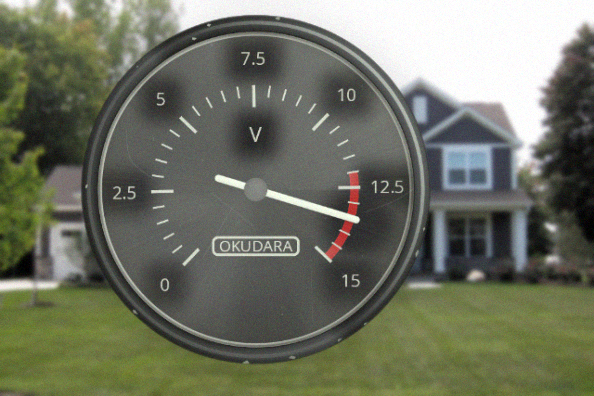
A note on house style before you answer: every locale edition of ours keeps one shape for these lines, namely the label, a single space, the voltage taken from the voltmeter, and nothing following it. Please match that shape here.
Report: 13.5 V
